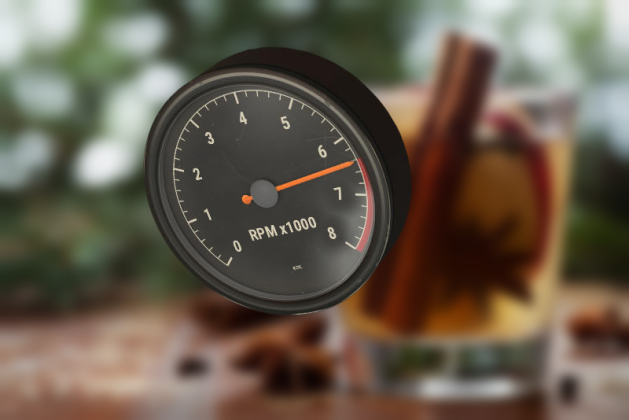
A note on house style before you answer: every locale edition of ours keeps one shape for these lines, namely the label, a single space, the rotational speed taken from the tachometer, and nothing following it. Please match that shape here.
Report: 6400 rpm
